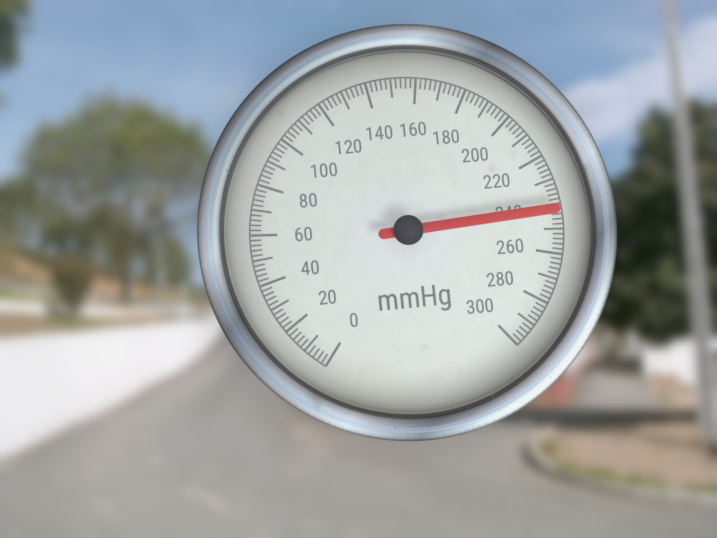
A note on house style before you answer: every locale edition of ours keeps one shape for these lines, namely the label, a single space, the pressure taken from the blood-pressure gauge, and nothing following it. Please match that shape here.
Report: 242 mmHg
